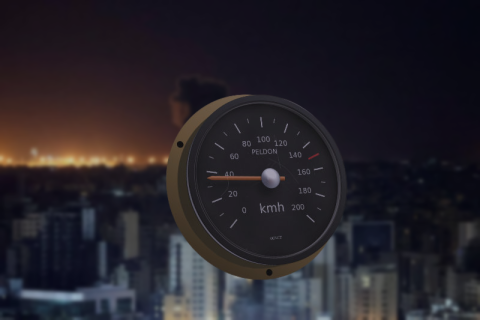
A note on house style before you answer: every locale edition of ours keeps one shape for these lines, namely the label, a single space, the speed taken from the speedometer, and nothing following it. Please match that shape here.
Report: 35 km/h
